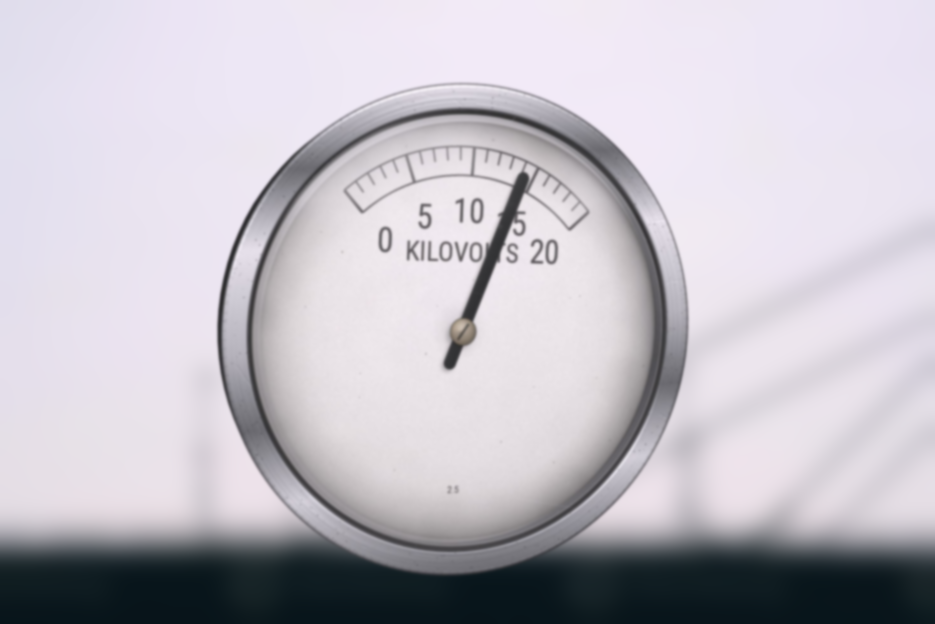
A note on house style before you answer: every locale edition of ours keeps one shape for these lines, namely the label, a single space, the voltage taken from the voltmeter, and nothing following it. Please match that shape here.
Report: 14 kV
